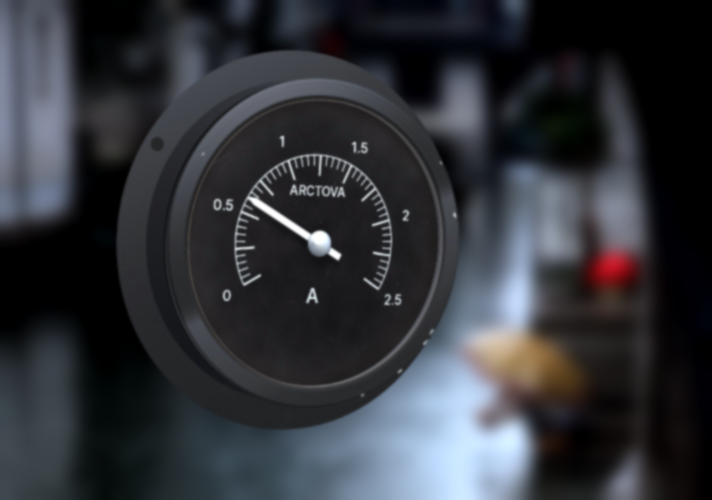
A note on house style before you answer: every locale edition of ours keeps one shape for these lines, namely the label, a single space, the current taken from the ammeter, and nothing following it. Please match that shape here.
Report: 0.6 A
